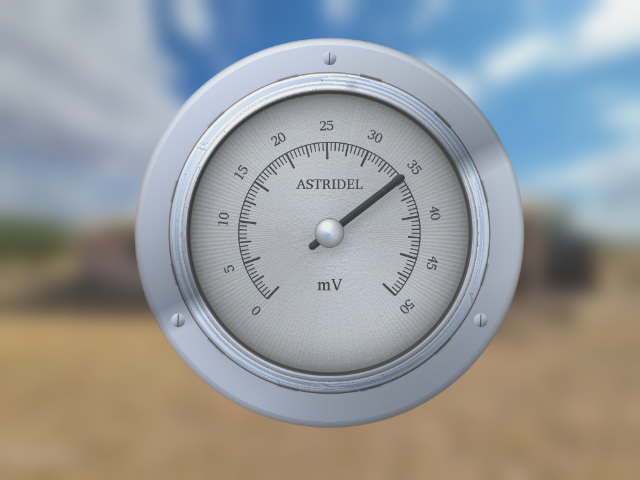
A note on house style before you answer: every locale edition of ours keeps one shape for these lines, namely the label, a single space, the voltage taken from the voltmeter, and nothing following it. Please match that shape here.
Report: 35 mV
